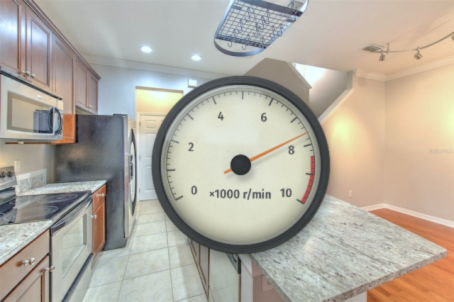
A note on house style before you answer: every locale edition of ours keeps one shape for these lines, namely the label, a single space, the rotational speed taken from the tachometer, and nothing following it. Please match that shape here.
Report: 7600 rpm
